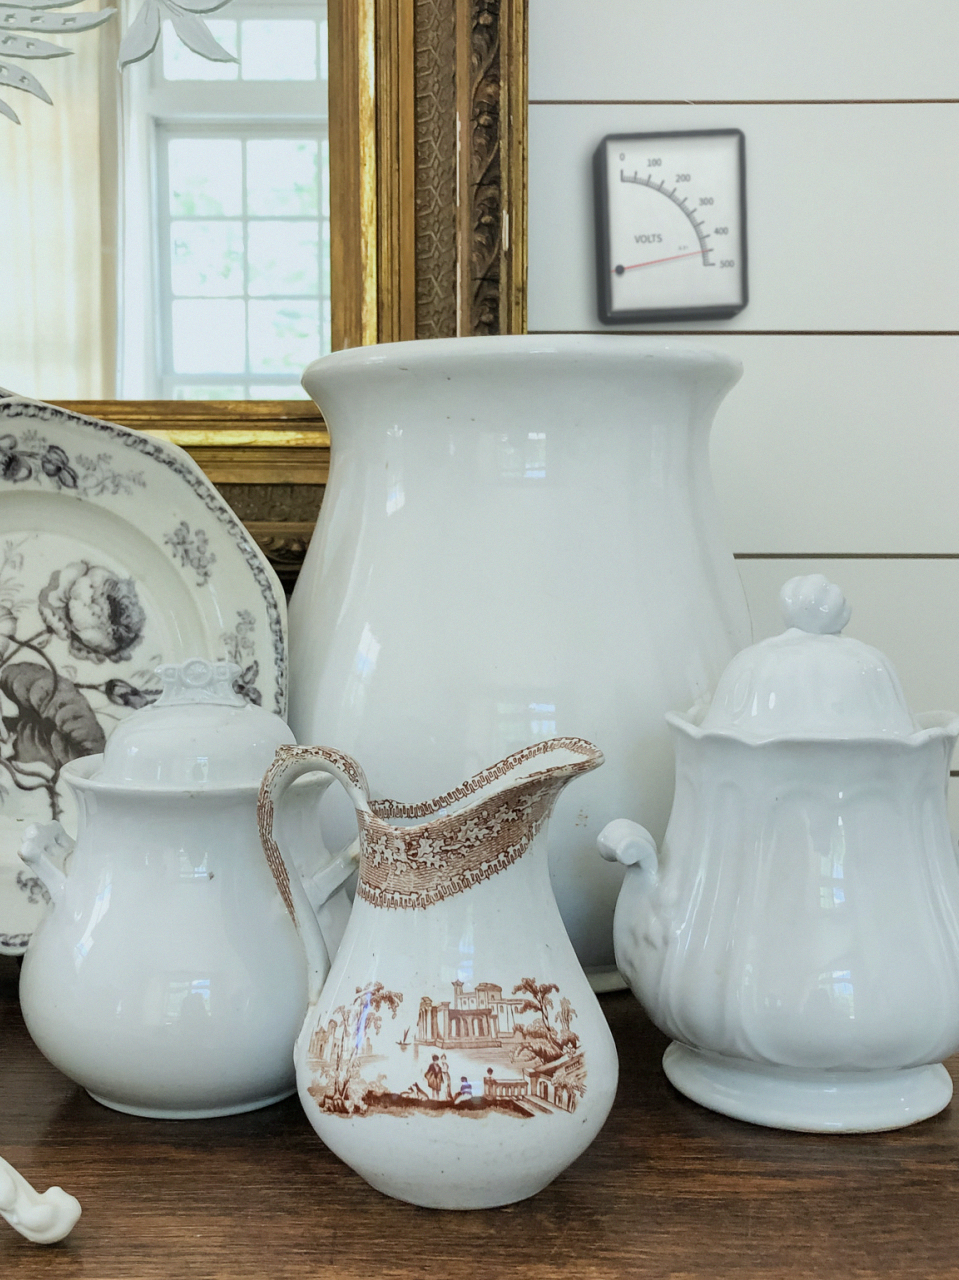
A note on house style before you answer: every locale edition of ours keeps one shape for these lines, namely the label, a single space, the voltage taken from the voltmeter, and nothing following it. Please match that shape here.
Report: 450 V
